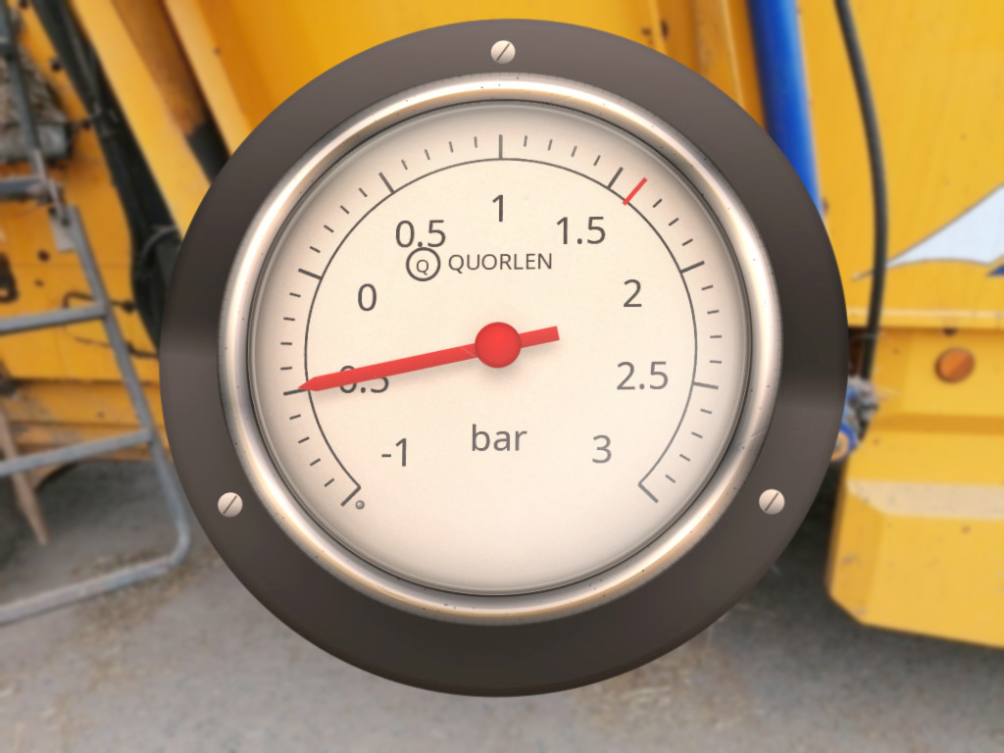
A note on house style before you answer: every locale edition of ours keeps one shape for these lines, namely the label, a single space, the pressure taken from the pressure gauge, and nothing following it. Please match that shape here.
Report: -0.5 bar
